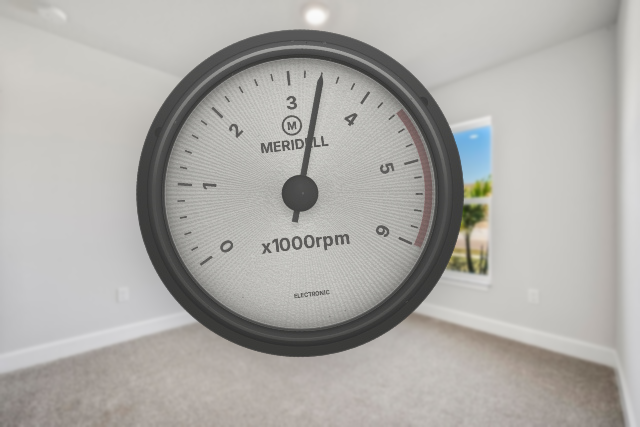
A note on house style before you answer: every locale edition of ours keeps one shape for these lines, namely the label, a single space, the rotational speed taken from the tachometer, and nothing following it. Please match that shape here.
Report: 3400 rpm
